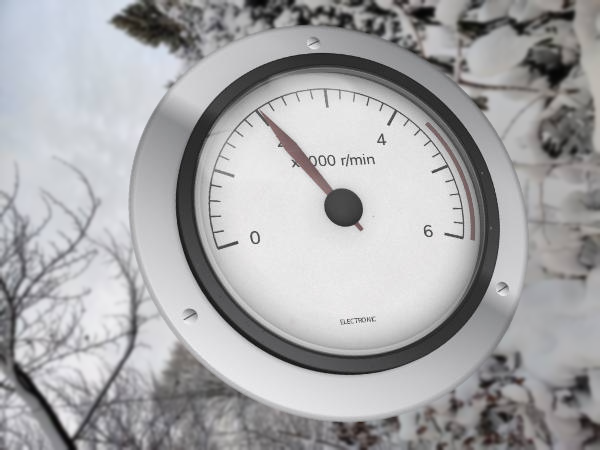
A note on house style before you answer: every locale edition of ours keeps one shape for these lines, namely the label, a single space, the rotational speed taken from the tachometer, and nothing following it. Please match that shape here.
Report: 2000 rpm
